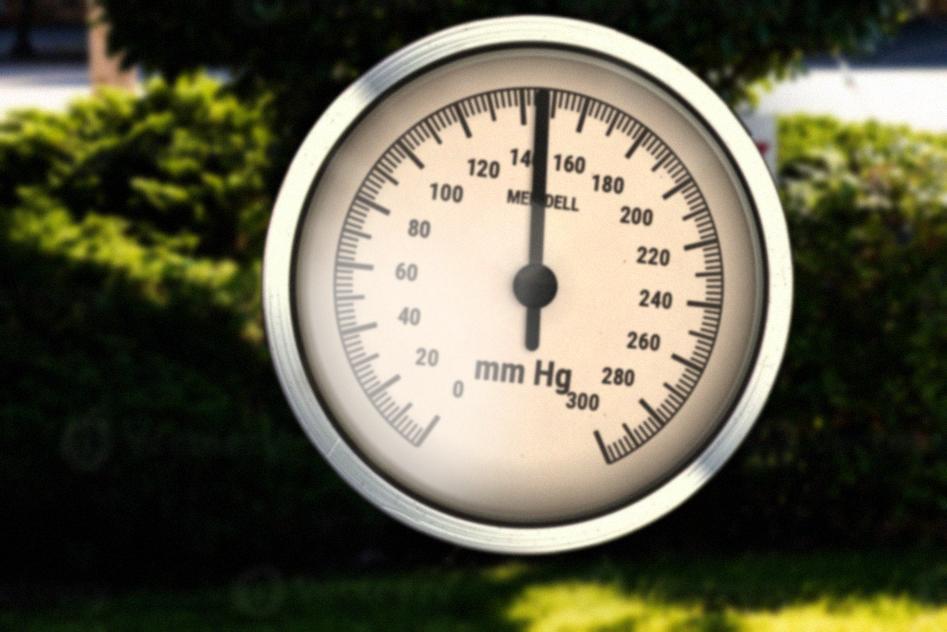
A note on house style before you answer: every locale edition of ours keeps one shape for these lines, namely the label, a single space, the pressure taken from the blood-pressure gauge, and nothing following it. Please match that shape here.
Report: 146 mmHg
